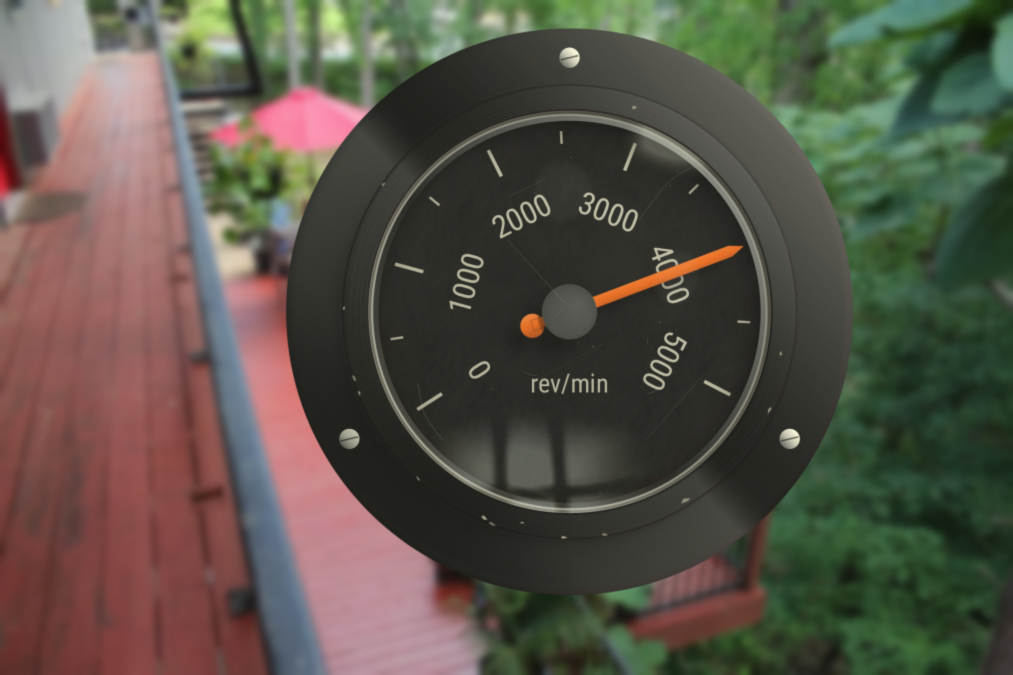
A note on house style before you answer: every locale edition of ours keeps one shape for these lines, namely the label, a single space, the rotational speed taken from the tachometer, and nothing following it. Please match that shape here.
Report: 4000 rpm
